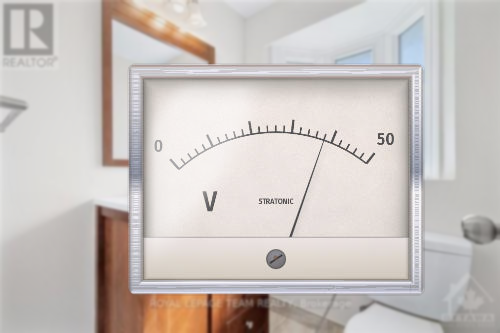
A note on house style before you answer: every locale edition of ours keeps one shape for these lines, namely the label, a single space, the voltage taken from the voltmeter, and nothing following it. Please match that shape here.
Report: 38 V
